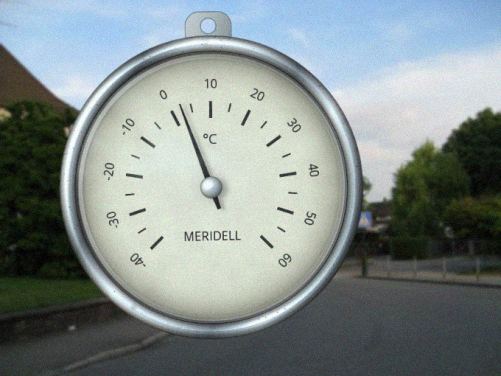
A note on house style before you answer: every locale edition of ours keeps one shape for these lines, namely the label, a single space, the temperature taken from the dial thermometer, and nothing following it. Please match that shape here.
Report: 2.5 °C
